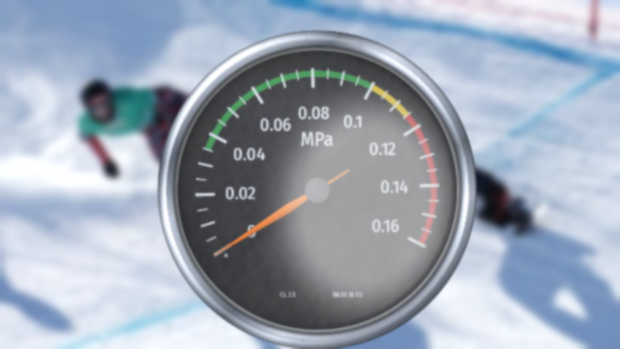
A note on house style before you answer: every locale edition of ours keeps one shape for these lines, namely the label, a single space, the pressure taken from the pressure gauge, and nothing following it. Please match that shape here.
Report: 0 MPa
